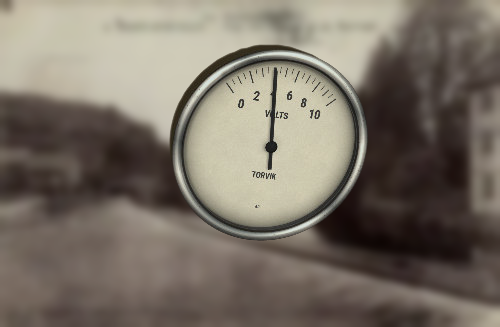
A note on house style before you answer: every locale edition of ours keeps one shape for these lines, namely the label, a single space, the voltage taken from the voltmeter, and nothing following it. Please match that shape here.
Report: 4 V
